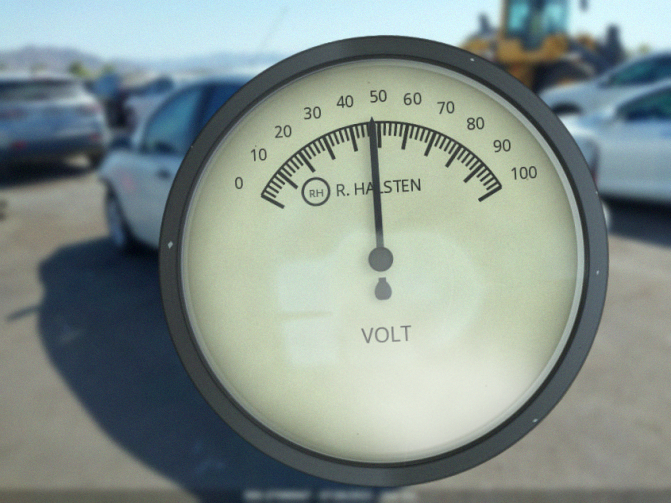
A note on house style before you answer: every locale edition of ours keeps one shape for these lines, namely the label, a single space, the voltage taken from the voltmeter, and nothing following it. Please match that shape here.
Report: 48 V
